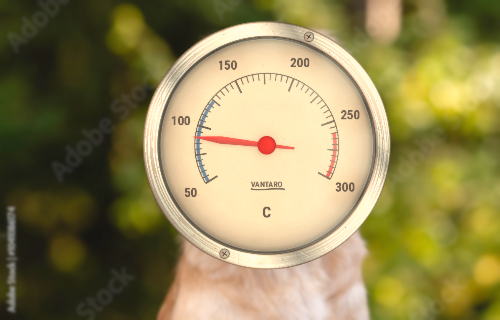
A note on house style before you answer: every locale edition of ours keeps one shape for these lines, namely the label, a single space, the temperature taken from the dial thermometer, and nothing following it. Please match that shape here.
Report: 90 °C
